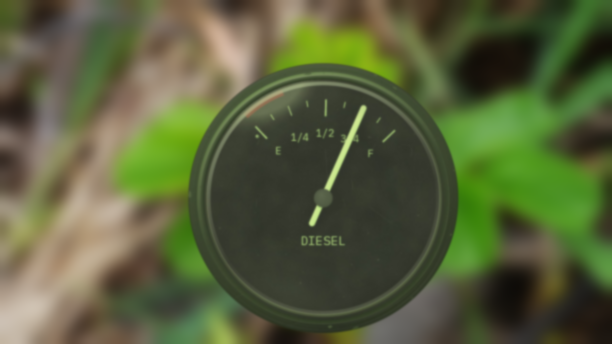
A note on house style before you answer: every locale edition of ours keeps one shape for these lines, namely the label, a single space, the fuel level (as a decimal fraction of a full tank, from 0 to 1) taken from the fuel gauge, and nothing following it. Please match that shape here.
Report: 0.75
